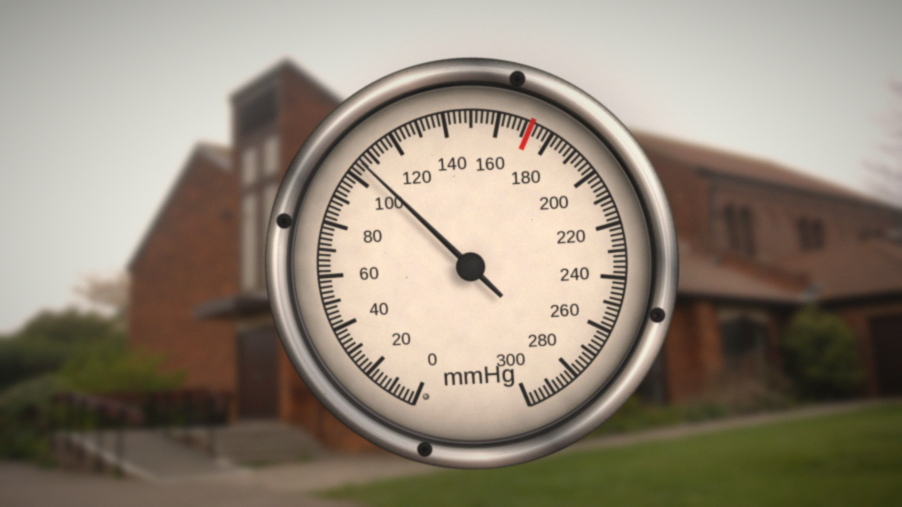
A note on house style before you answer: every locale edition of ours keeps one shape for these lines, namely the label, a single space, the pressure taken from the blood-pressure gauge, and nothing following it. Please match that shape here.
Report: 106 mmHg
